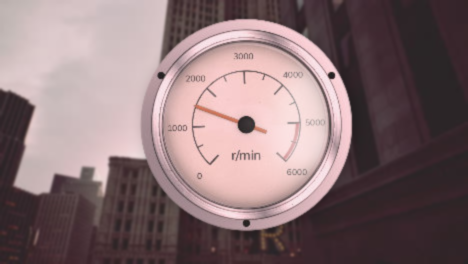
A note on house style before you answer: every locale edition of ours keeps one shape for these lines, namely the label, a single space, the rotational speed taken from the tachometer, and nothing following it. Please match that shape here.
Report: 1500 rpm
